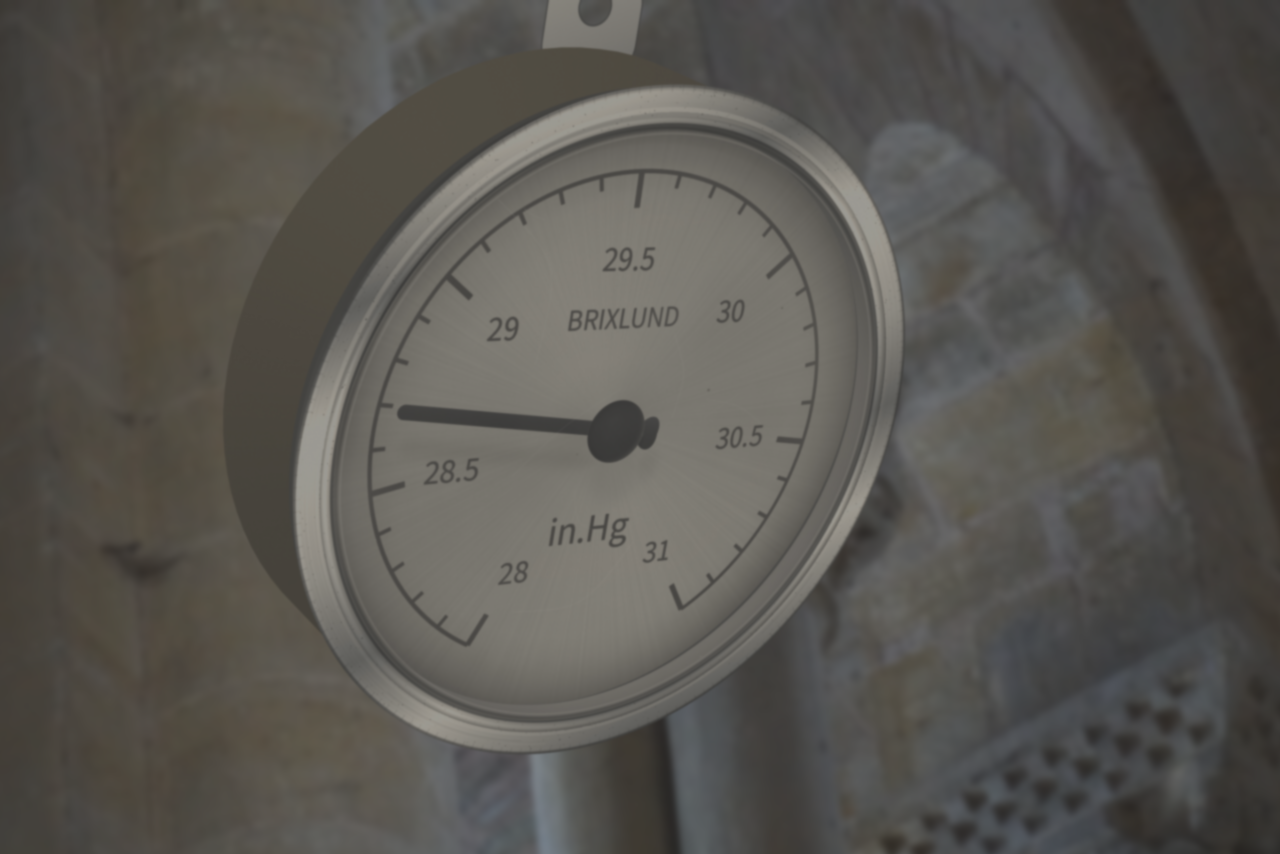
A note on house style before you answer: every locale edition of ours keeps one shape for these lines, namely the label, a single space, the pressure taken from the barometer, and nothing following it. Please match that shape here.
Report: 28.7 inHg
